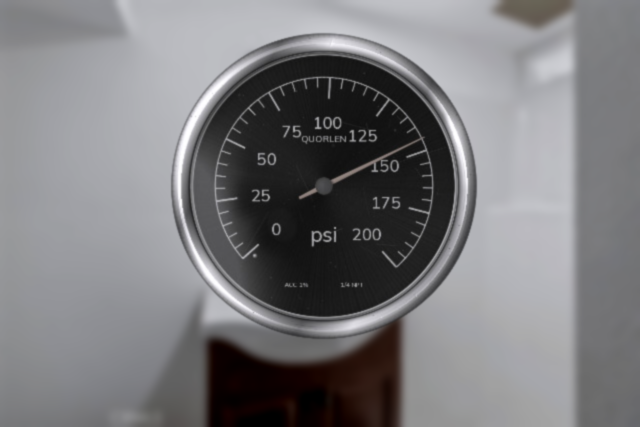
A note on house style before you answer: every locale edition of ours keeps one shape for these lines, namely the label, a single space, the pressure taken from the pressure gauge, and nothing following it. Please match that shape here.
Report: 145 psi
